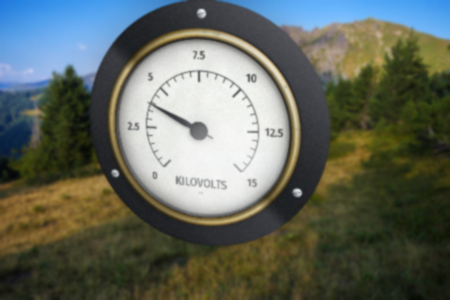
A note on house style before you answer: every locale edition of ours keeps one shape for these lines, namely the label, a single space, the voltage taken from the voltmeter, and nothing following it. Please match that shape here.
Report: 4 kV
